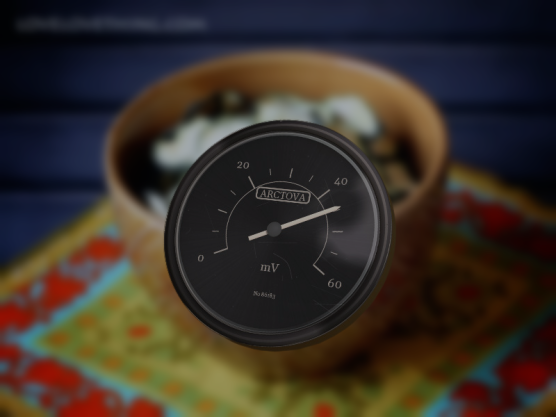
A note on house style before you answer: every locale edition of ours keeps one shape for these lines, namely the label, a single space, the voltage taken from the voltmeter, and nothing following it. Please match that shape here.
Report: 45 mV
